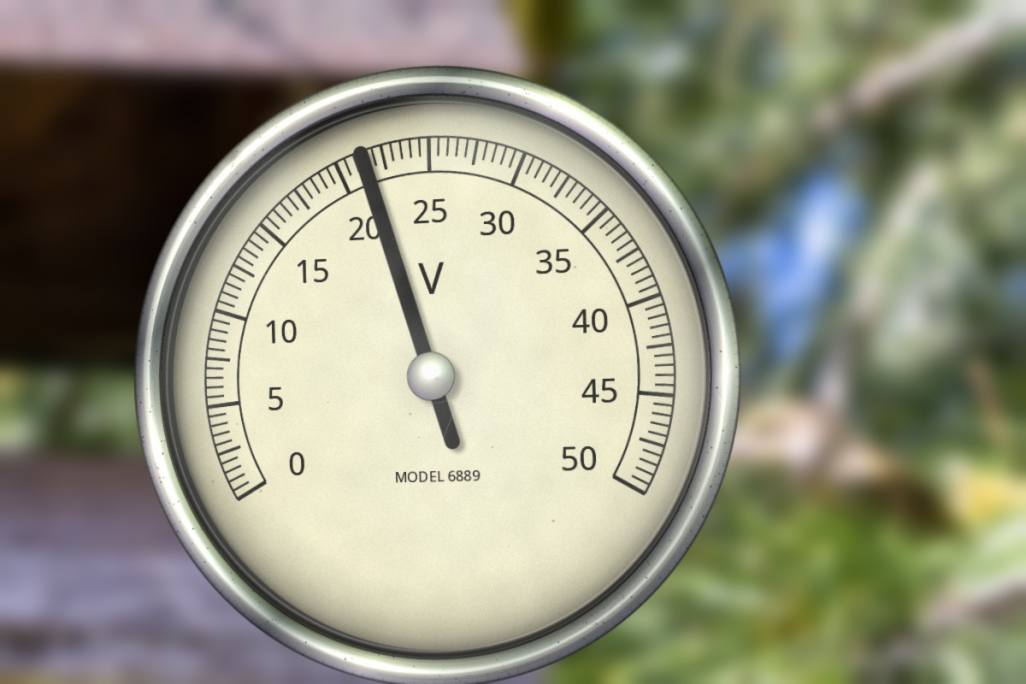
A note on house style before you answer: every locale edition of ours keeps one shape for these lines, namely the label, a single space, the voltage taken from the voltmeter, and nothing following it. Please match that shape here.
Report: 21.5 V
